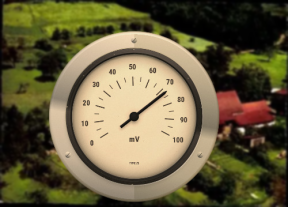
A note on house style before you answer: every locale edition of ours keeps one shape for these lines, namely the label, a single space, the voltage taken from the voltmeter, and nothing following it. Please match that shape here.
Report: 72.5 mV
